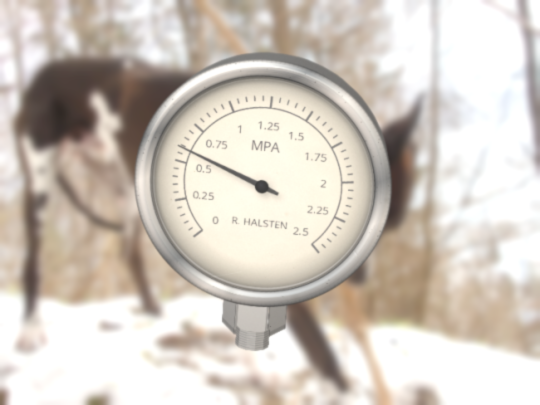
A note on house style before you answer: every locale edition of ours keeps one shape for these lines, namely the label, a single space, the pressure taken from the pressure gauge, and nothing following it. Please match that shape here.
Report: 0.6 MPa
